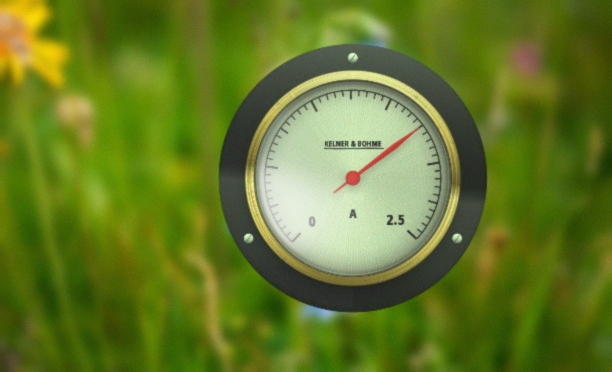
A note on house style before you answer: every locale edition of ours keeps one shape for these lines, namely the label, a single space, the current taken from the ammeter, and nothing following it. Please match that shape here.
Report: 1.75 A
